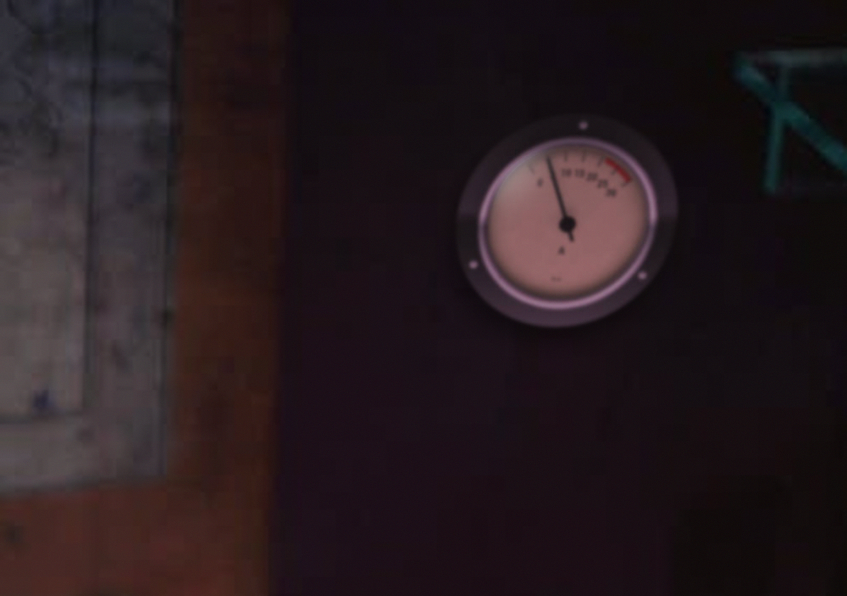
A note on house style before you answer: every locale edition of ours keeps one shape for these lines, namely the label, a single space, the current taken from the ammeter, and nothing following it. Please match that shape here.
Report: 5 A
